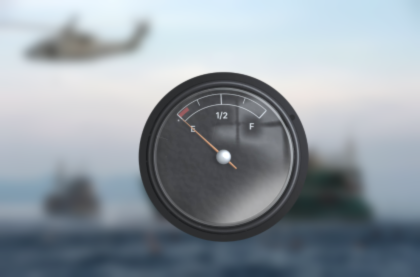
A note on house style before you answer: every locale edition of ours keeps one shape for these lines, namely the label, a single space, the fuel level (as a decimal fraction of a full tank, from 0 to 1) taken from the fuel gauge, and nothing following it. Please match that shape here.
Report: 0
